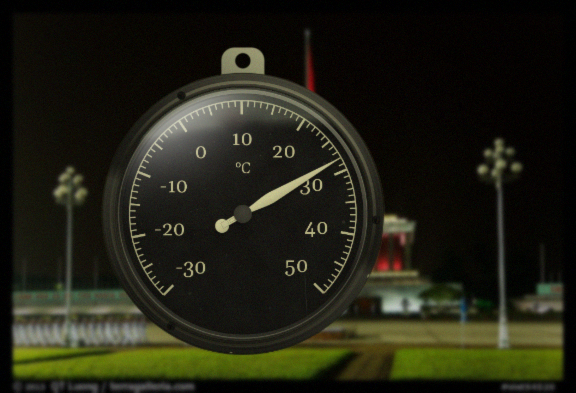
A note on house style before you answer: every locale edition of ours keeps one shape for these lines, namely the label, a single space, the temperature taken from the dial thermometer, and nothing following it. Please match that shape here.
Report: 28 °C
